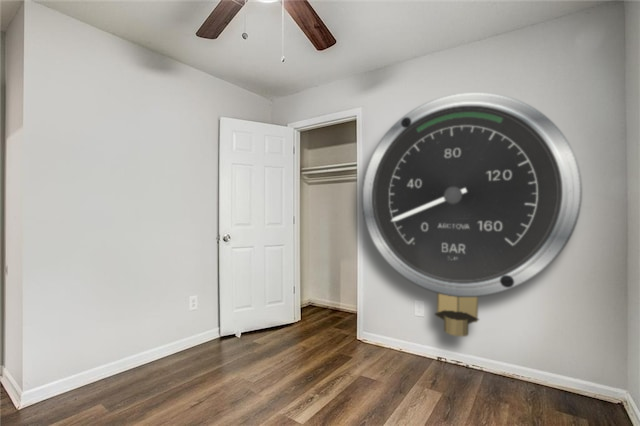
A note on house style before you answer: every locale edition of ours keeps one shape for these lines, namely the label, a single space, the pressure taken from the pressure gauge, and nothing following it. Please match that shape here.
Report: 15 bar
